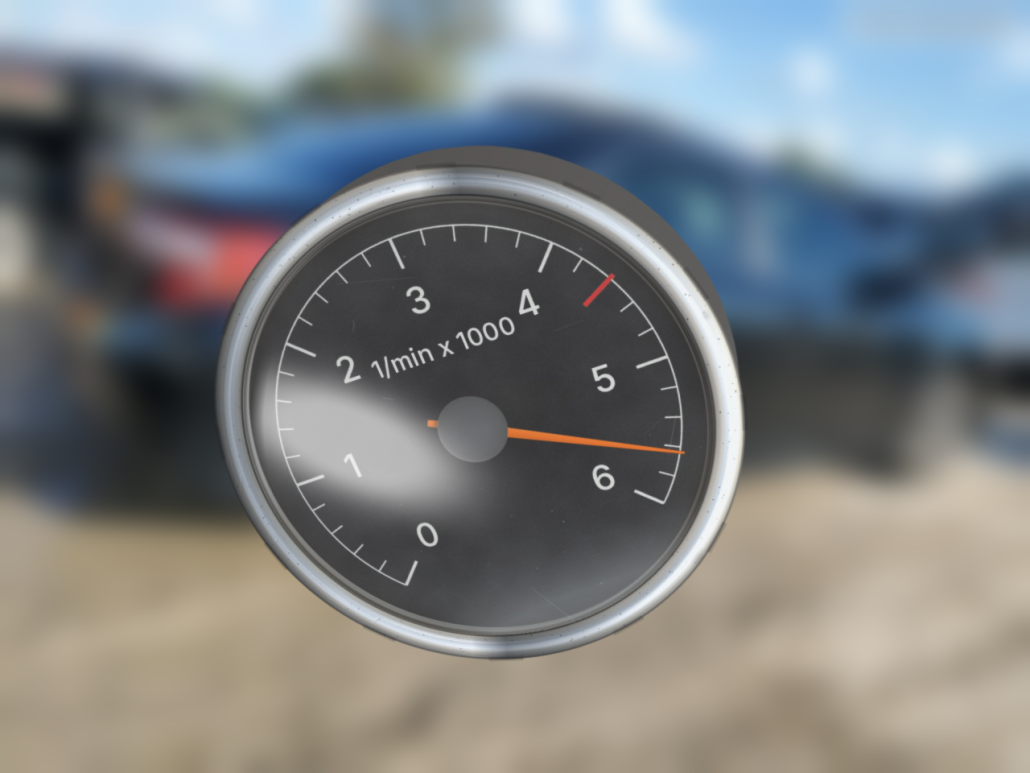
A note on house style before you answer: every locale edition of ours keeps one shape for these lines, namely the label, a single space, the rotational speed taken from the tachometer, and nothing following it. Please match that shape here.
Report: 5600 rpm
